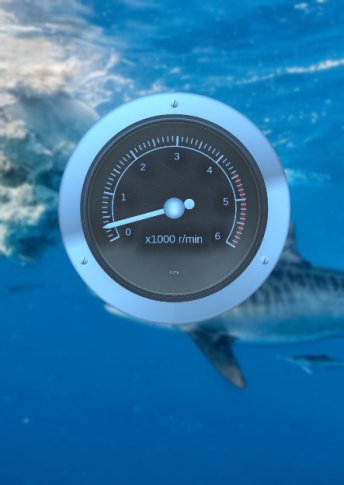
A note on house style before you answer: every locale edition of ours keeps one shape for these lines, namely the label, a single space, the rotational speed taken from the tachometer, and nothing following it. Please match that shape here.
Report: 300 rpm
